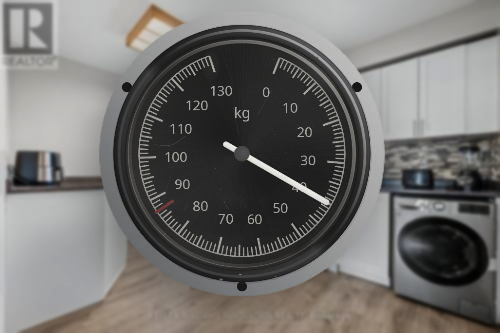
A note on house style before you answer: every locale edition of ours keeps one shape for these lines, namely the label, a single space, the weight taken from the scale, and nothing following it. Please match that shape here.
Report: 40 kg
